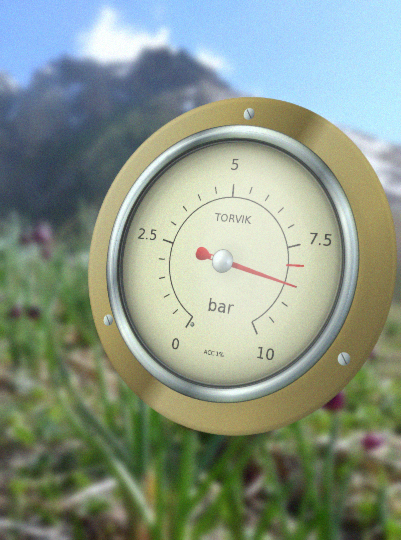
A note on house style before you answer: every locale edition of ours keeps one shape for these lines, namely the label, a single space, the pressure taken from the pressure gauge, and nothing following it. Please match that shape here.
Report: 8.5 bar
